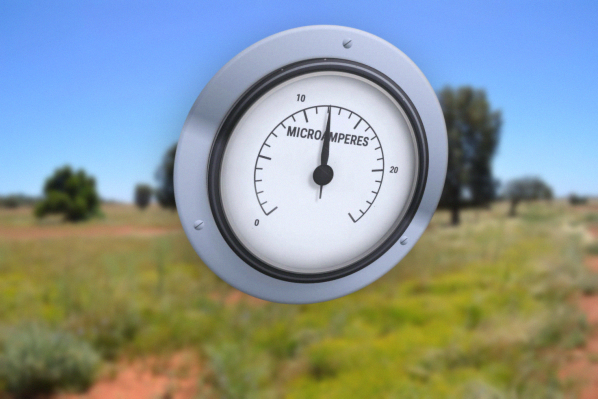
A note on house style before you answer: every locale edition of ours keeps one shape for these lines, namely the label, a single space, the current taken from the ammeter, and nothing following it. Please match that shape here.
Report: 12 µA
